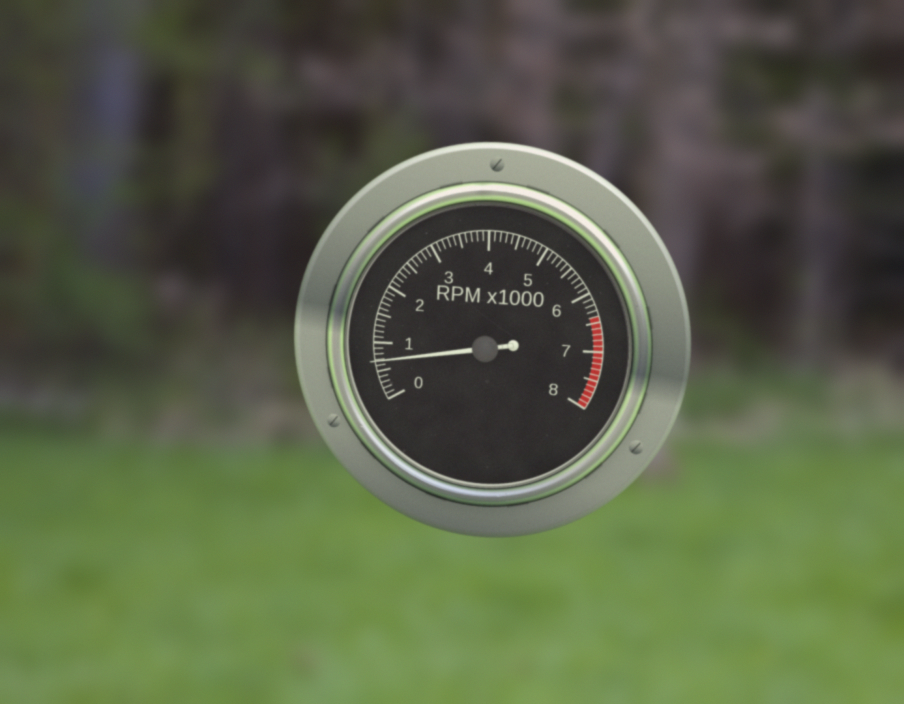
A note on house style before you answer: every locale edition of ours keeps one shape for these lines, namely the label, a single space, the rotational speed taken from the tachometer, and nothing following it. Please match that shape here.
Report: 700 rpm
